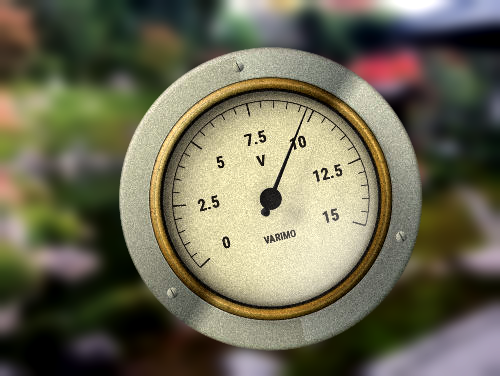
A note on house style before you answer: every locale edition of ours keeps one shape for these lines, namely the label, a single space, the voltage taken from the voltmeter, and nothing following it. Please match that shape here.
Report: 9.75 V
